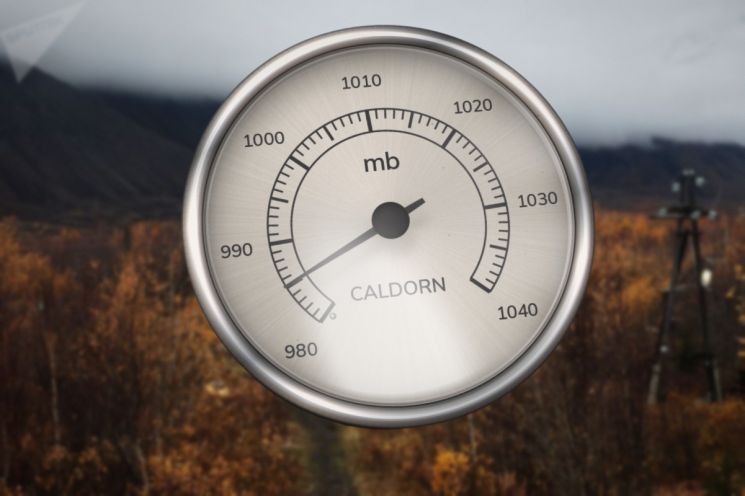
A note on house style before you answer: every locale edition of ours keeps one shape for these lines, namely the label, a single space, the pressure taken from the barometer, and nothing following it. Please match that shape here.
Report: 985 mbar
